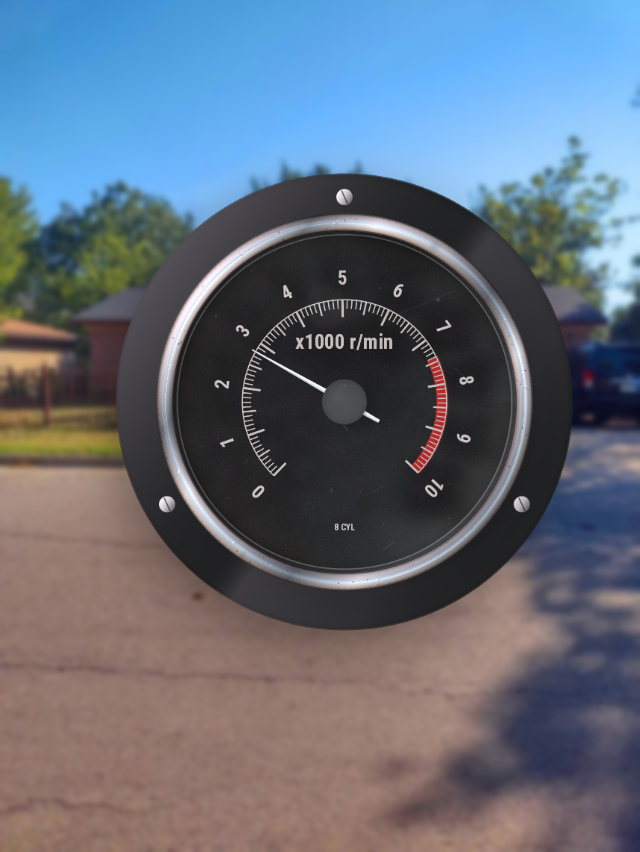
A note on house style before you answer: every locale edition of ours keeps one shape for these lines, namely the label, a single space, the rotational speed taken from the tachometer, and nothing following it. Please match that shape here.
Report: 2800 rpm
